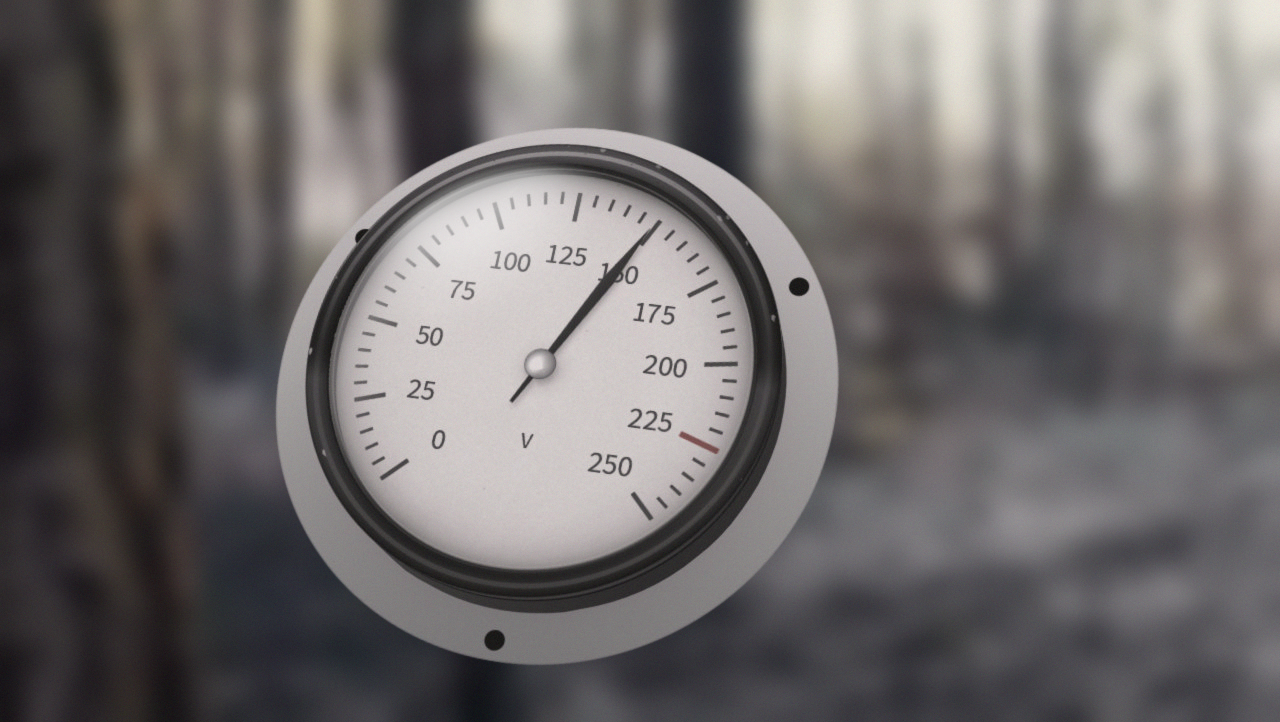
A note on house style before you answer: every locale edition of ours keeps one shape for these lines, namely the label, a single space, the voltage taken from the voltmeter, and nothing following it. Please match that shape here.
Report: 150 V
